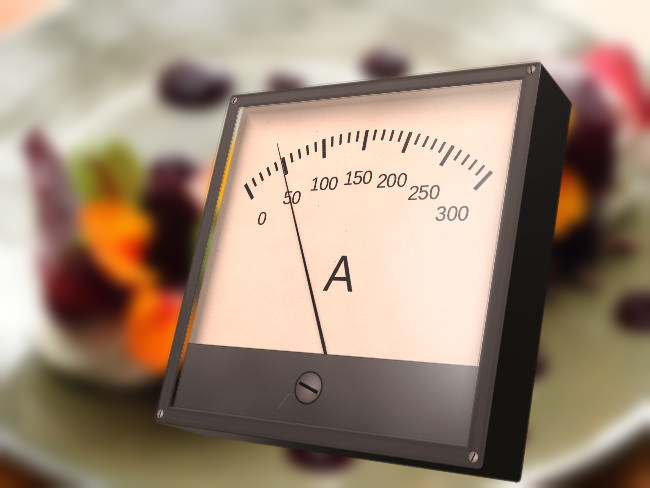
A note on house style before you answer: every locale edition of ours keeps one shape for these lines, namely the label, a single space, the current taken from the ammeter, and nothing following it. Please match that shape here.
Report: 50 A
